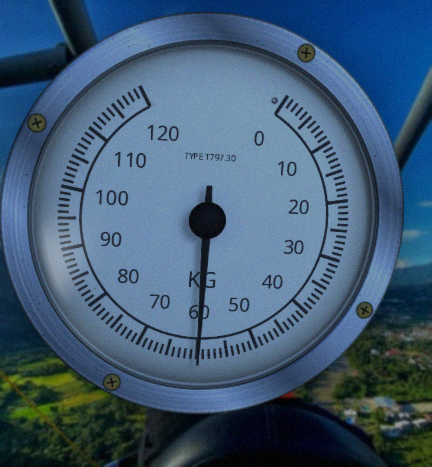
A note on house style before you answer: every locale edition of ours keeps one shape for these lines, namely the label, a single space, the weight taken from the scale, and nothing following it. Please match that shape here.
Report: 60 kg
